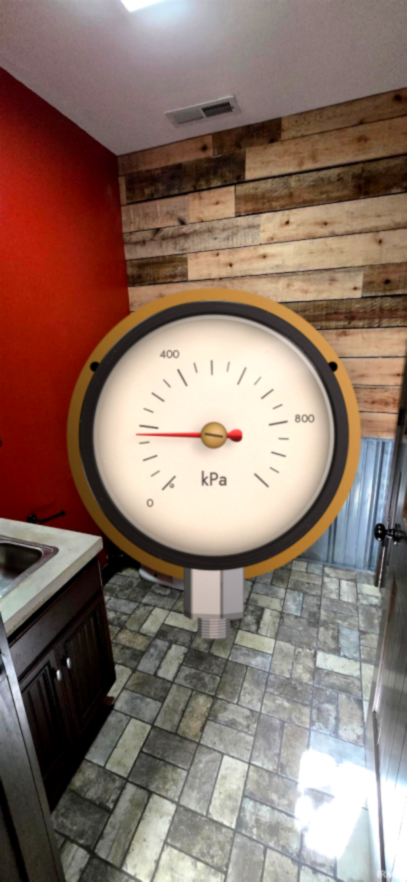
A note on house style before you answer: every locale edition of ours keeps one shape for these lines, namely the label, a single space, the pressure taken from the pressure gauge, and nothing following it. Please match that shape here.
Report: 175 kPa
